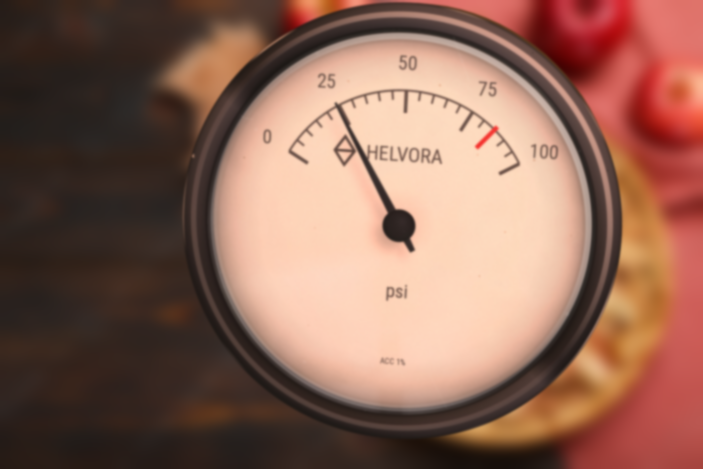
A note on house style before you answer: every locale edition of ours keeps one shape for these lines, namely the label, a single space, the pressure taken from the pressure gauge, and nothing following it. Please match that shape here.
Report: 25 psi
